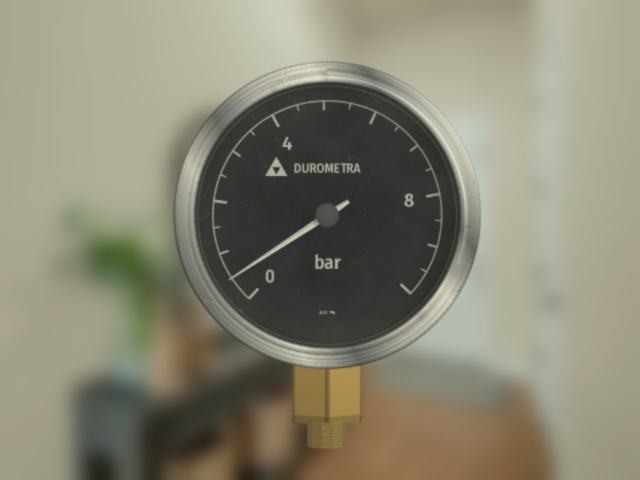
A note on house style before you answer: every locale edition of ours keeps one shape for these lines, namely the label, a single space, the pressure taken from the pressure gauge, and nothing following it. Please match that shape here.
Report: 0.5 bar
